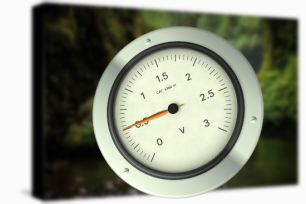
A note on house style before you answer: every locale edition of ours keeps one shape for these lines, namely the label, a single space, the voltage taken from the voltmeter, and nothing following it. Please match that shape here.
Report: 0.5 V
